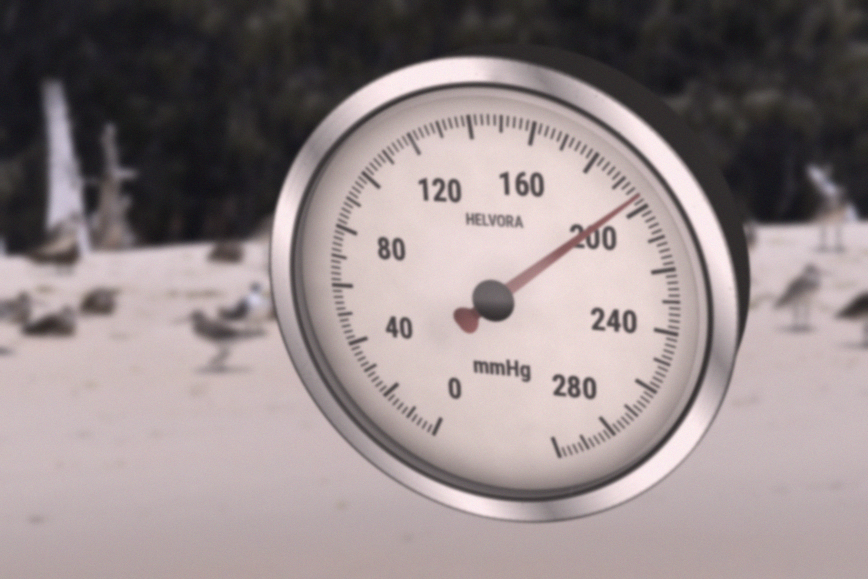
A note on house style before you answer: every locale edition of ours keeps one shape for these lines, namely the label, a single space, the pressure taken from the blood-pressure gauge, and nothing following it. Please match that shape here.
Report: 196 mmHg
